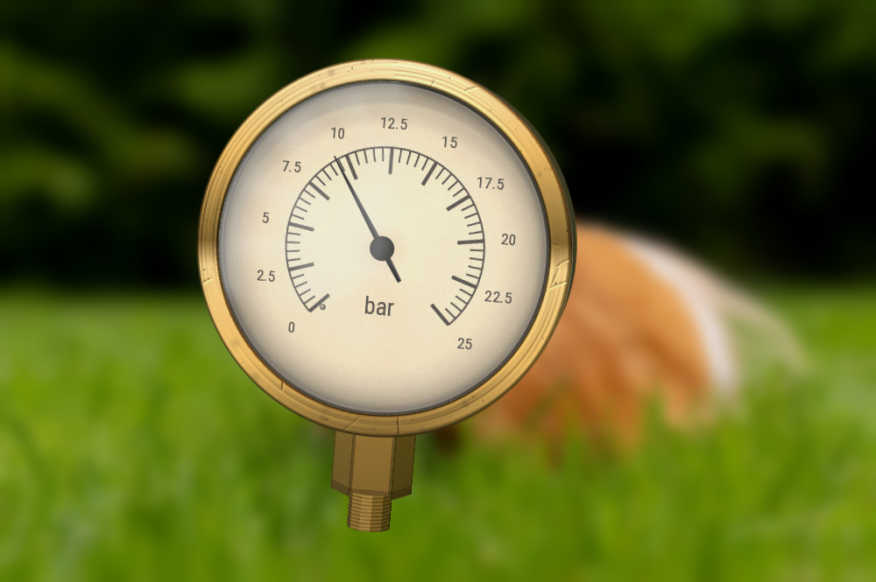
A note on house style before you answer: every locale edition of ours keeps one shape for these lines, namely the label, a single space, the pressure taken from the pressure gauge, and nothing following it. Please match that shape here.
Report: 9.5 bar
